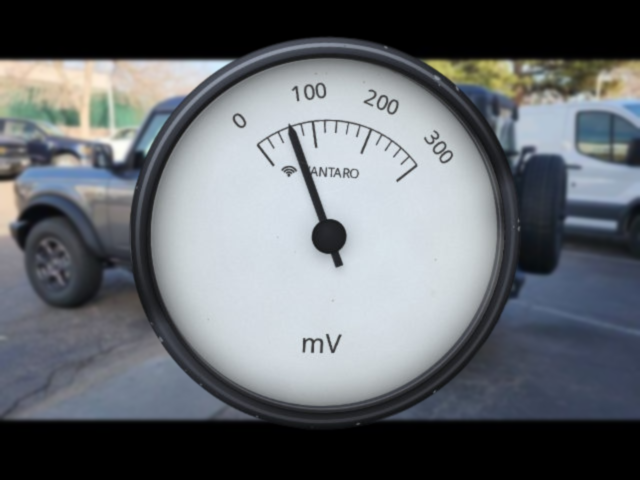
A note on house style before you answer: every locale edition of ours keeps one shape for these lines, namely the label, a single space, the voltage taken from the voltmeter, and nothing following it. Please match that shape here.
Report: 60 mV
